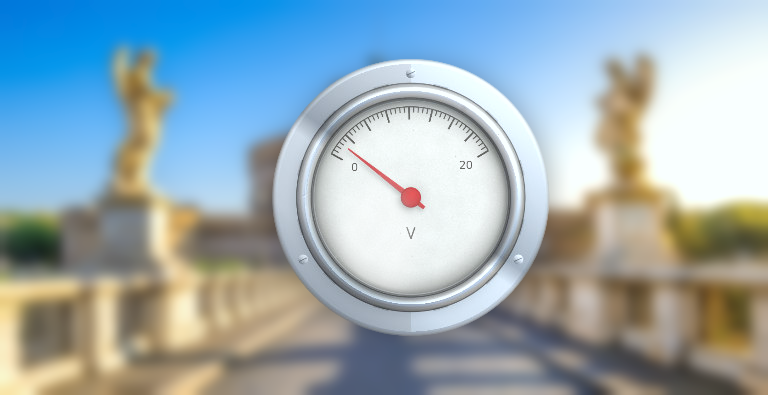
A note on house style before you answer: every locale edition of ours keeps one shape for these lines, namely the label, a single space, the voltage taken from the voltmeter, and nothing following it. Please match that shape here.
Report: 1.5 V
